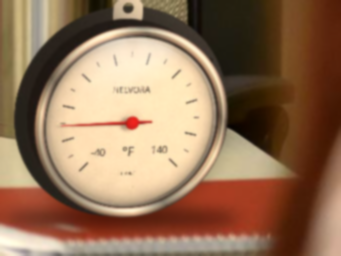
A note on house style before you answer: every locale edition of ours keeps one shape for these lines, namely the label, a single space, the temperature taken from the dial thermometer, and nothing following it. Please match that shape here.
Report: -10 °F
